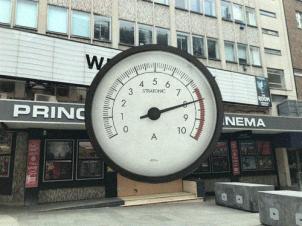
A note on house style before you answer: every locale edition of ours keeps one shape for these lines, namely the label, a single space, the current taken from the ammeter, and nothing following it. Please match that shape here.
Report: 8 A
